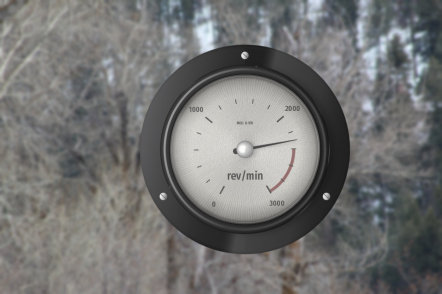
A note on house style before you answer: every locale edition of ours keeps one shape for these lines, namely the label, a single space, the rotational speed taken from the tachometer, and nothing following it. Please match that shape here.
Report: 2300 rpm
